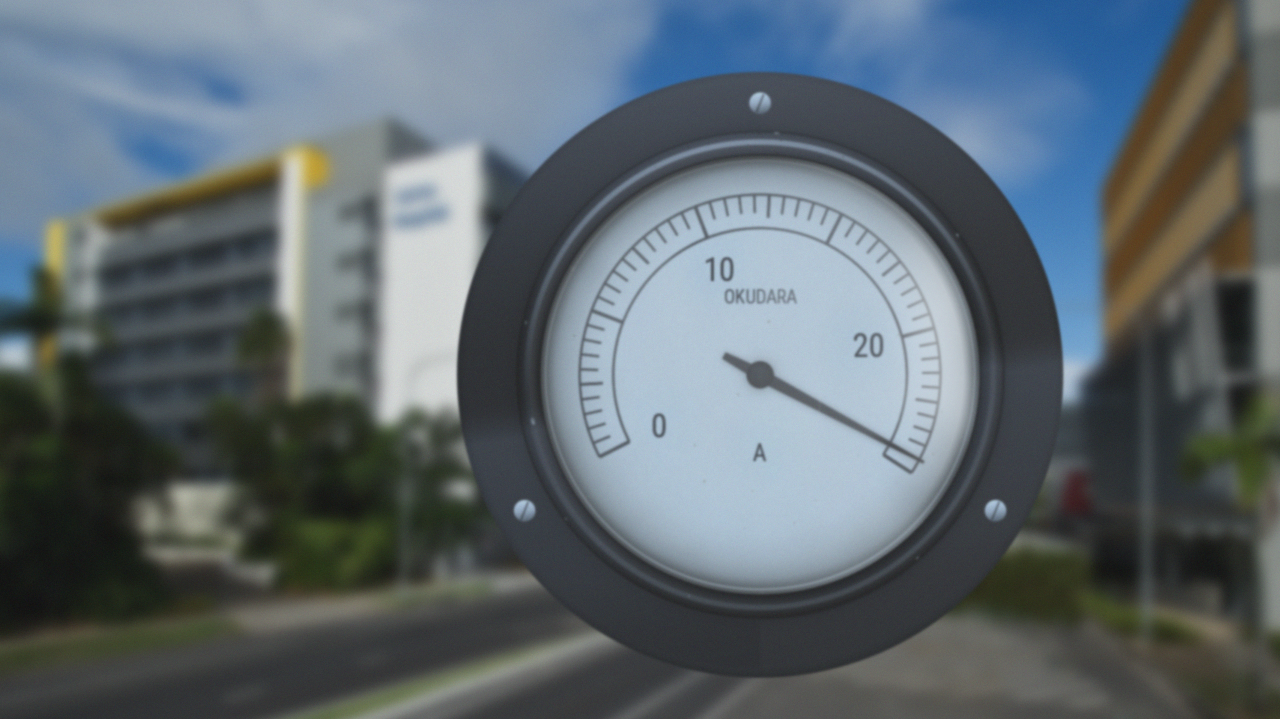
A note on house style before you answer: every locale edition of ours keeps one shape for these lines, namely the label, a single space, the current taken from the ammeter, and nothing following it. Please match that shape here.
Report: 24.5 A
